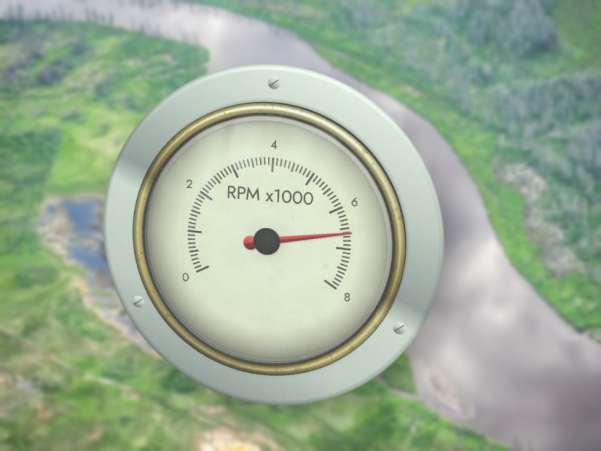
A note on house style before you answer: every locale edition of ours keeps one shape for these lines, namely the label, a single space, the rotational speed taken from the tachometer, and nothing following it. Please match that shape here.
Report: 6600 rpm
